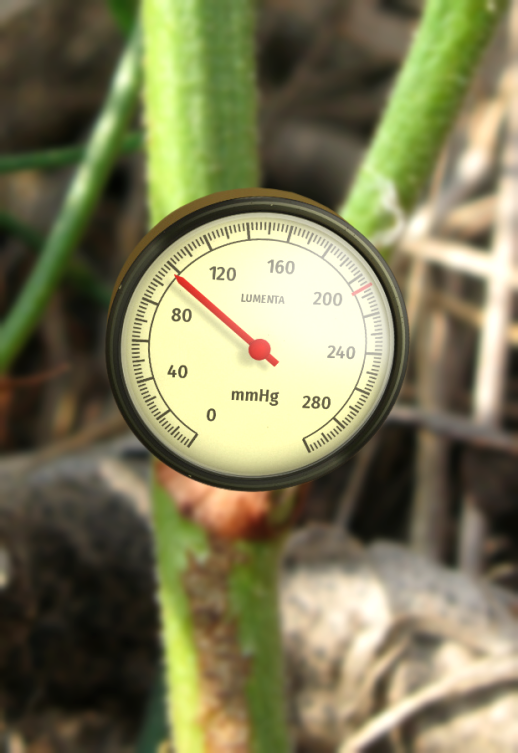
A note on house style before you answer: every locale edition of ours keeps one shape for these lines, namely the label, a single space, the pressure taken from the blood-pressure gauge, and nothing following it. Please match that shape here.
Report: 98 mmHg
